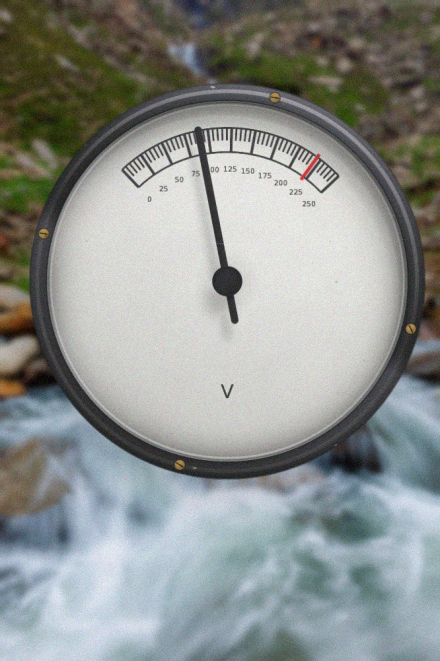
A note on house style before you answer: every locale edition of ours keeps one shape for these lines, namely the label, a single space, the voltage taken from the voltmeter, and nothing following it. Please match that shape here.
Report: 90 V
